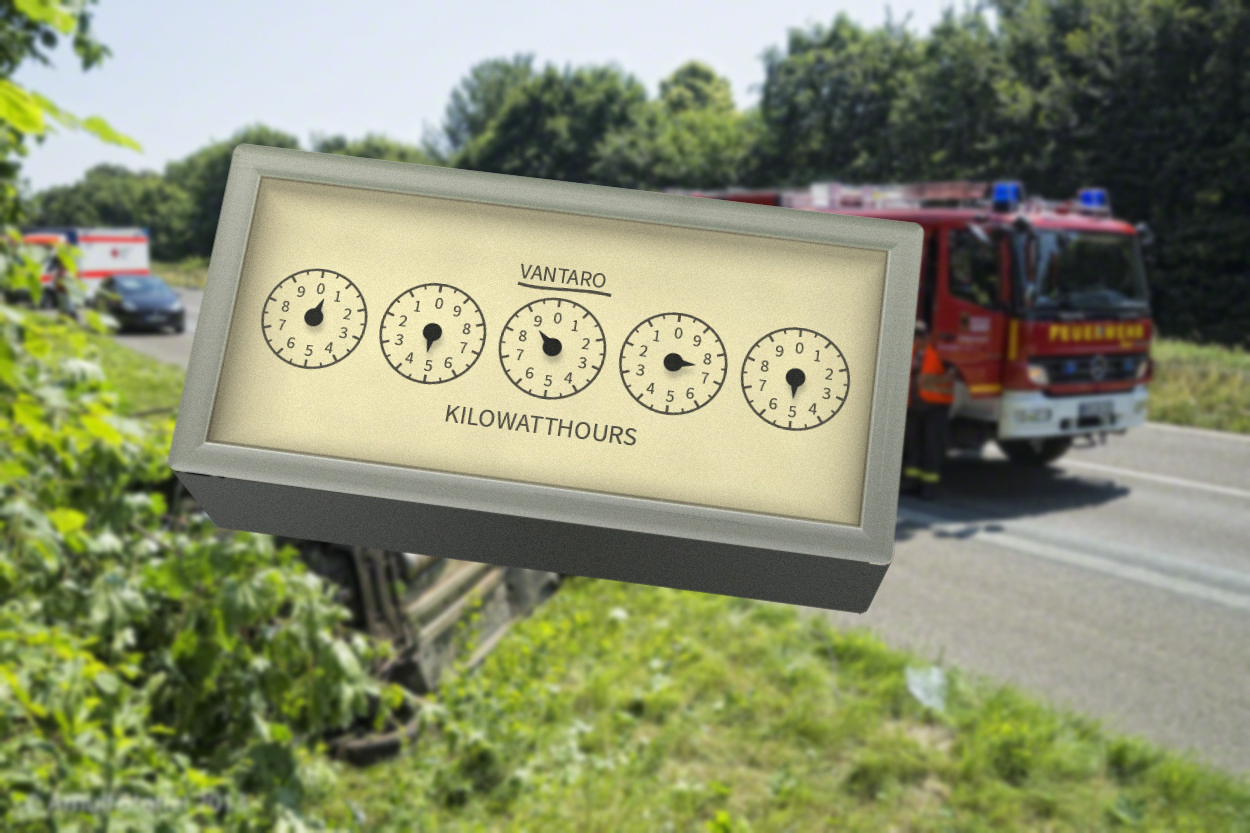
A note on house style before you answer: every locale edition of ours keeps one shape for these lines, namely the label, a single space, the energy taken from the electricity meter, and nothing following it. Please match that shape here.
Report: 4875 kWh
